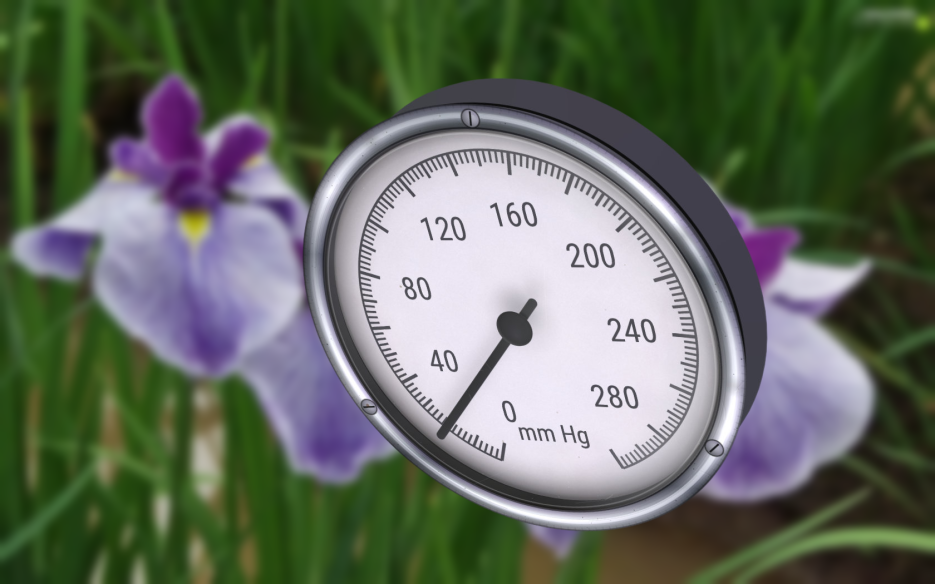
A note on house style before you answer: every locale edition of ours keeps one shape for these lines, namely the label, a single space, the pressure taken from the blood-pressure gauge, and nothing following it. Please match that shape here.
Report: 20 mmHg
